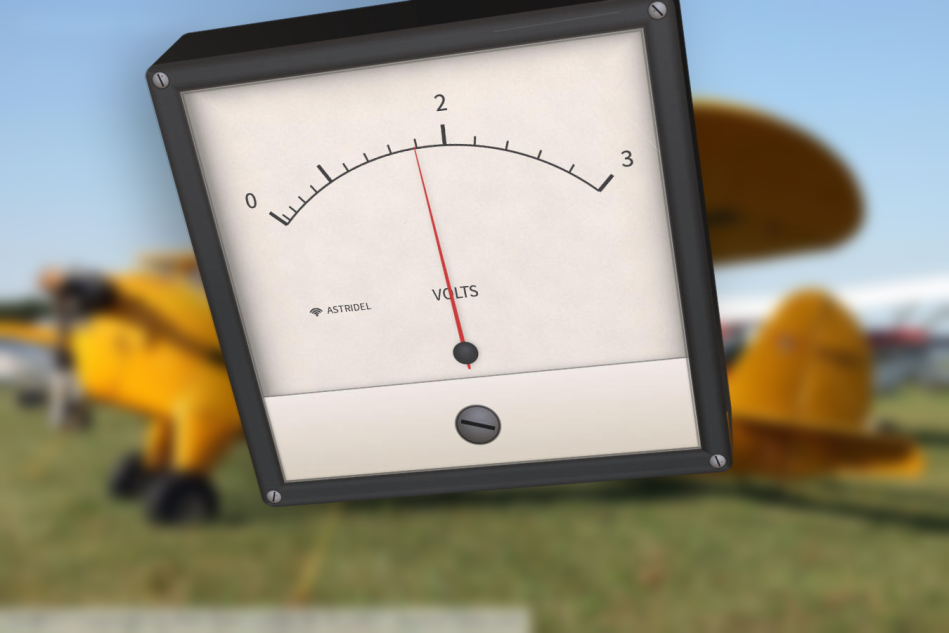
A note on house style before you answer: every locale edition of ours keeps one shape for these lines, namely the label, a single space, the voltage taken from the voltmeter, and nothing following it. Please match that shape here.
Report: 1.8 V
